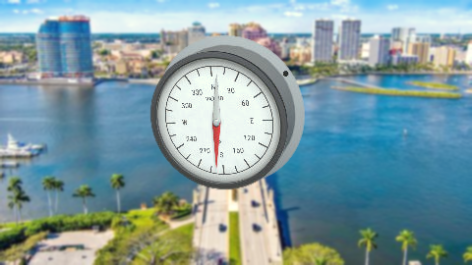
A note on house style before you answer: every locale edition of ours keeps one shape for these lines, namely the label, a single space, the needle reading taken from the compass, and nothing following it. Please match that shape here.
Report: 187.5 °
